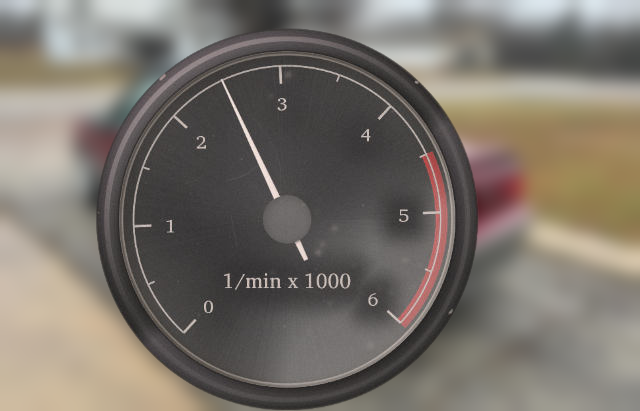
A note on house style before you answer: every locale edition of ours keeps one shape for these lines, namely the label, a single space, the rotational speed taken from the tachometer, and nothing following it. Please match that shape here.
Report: 2500 rpm
